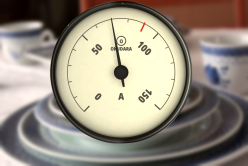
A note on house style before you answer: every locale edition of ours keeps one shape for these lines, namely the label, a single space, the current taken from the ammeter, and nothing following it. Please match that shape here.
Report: 70 A
